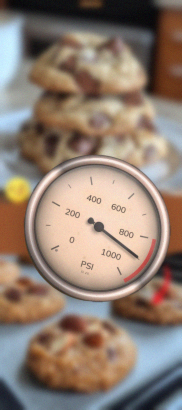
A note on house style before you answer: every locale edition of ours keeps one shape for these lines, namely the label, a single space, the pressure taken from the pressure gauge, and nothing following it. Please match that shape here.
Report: 900 psi
